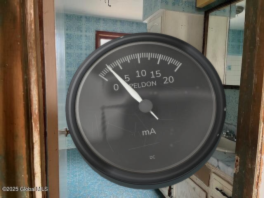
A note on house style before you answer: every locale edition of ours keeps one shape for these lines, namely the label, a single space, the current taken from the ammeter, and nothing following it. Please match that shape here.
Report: 2.5 mA
